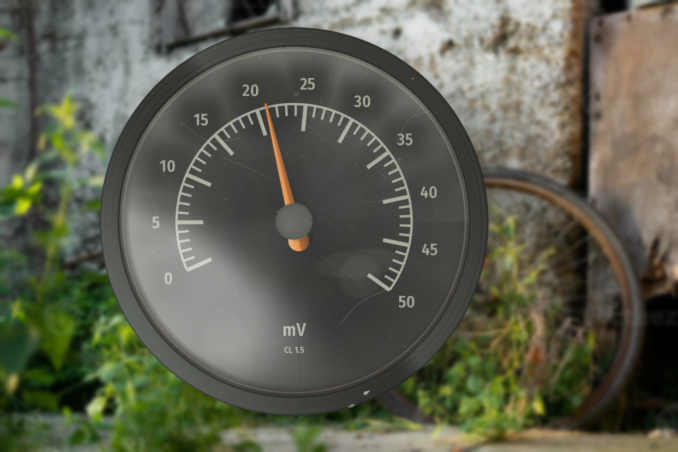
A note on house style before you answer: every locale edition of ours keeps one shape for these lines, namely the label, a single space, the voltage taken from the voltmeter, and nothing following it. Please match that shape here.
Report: 21 mV
